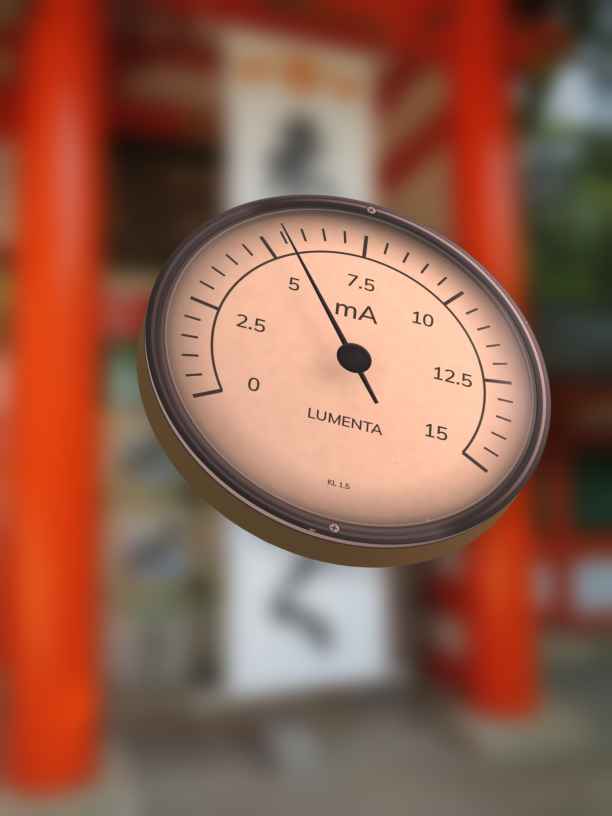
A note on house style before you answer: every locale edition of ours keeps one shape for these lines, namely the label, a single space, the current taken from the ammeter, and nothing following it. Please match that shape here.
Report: 5.5 mA
